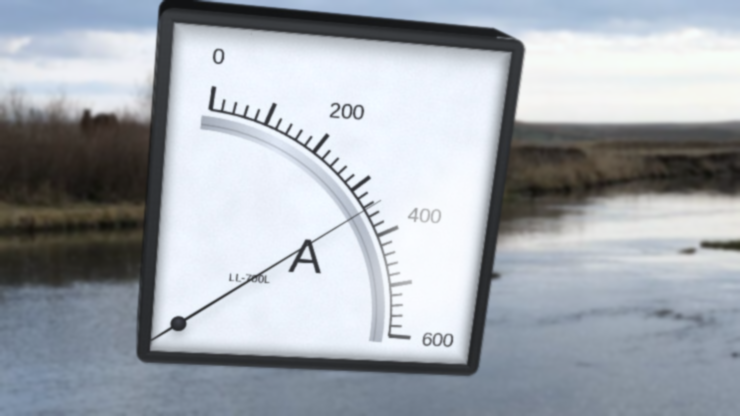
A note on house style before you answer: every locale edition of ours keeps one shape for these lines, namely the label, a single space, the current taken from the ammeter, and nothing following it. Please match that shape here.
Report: 340 A
